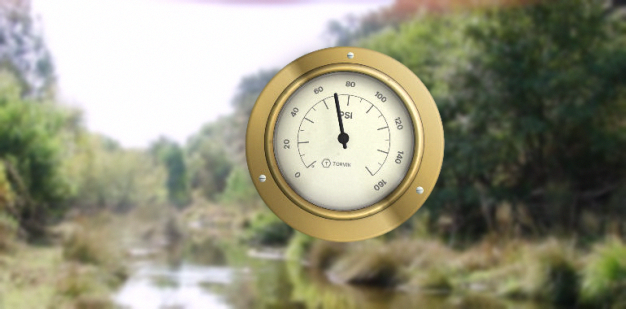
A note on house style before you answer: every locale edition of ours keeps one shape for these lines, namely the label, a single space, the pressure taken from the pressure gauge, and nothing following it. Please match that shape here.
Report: 70 psi
